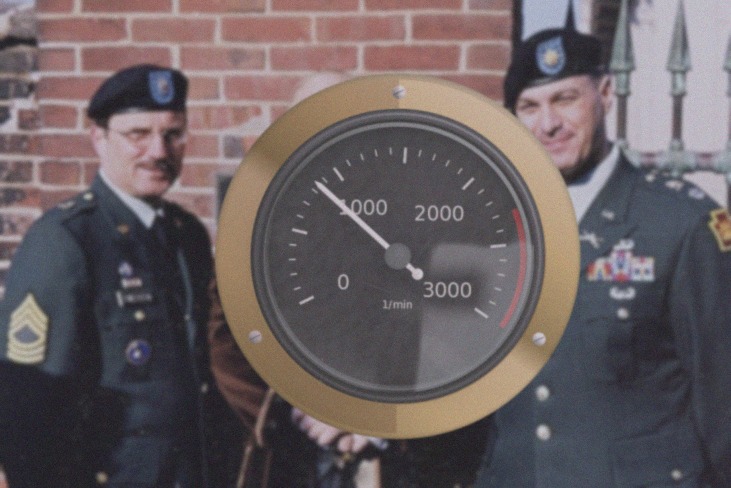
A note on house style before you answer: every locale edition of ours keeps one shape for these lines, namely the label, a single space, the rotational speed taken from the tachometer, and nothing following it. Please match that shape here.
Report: 850 rpm
